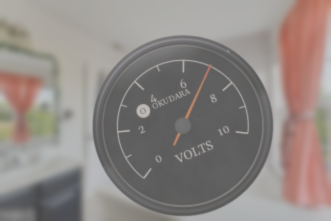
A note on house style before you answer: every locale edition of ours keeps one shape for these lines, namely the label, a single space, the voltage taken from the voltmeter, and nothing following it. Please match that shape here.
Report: 7 V
